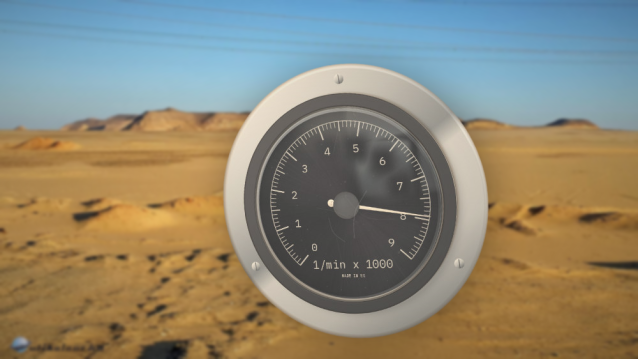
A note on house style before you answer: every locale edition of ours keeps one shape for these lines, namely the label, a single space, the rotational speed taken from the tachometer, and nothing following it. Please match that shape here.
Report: 7900 rpm
